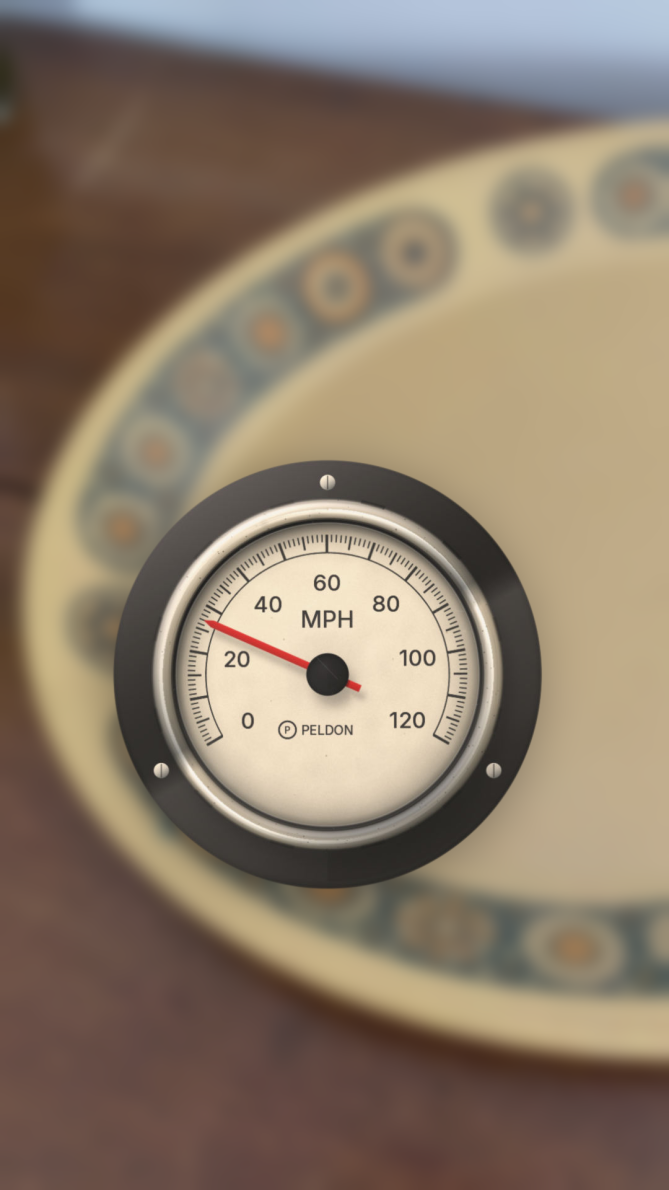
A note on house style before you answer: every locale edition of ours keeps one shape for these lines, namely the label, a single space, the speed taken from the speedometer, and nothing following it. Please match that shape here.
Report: 27 mph
